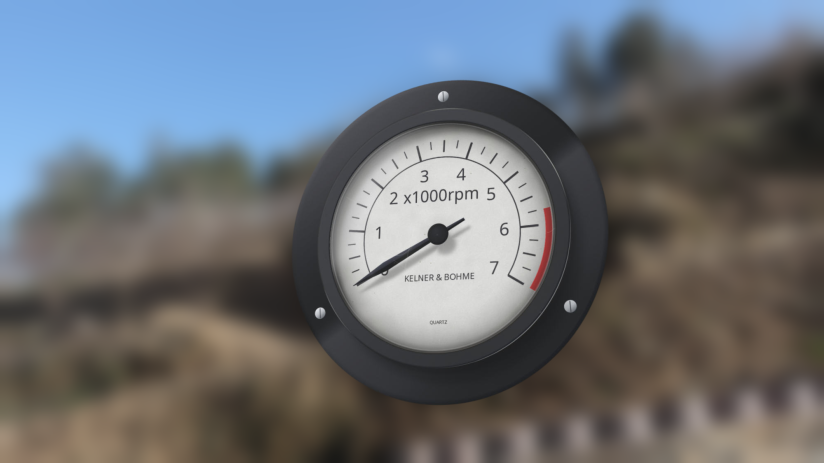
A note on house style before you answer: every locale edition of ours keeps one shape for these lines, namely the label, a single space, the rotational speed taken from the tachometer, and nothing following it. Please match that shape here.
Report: 0 rpm
